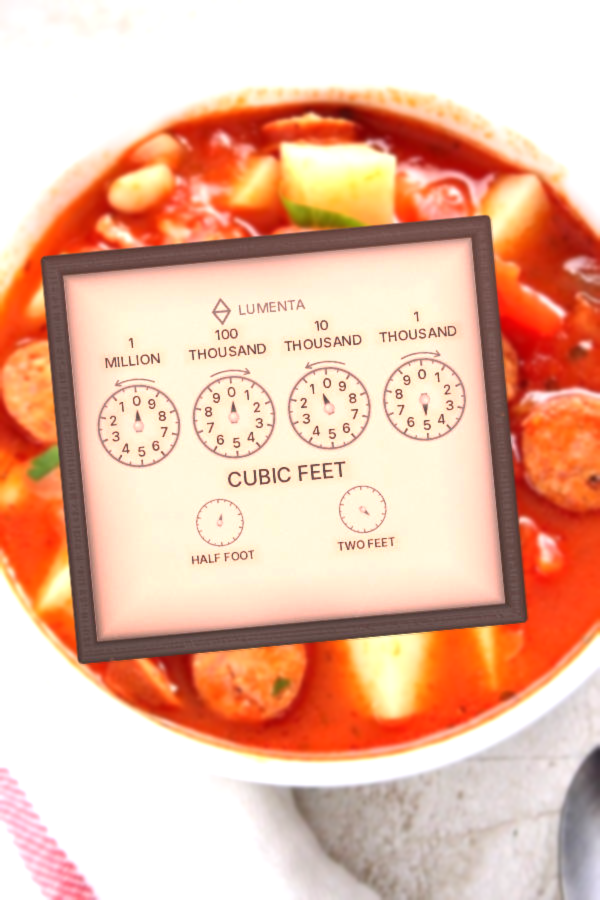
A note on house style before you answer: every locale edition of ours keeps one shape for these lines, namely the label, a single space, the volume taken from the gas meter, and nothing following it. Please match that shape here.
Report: 500 ft³
